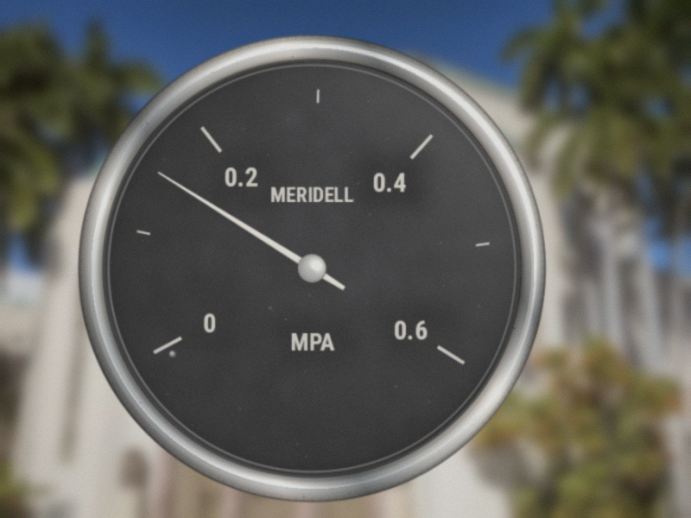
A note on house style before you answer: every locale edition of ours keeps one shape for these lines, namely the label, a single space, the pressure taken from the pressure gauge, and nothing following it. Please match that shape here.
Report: 0.15 MPa
